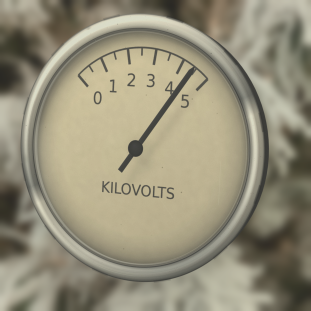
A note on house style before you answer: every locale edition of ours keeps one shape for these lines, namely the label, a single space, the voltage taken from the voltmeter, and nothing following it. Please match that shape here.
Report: 4.5 kV
